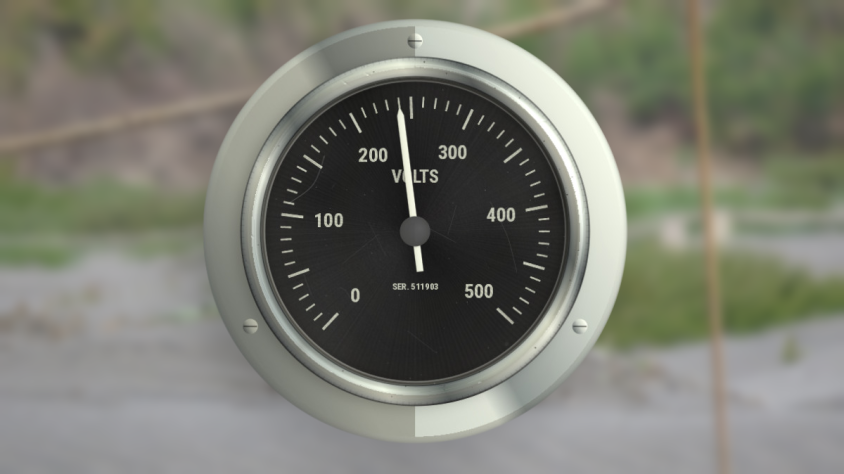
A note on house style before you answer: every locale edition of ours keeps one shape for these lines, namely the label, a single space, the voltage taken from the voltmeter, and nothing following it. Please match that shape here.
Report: 240 V
